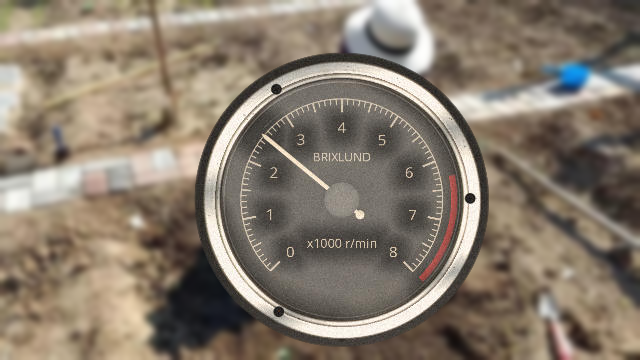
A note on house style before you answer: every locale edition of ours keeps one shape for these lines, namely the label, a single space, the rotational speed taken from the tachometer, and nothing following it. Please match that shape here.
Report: 2500 rpm
